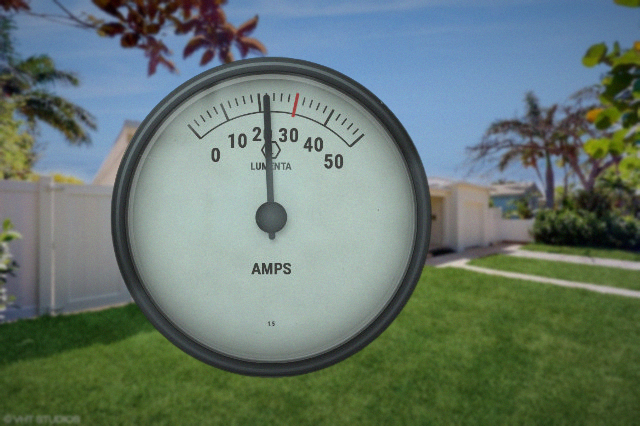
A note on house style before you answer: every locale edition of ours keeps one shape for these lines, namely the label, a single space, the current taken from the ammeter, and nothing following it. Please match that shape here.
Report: 22 A
